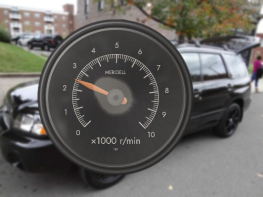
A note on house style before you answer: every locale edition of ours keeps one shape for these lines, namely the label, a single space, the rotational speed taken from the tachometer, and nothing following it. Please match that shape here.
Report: 2500 rpm
